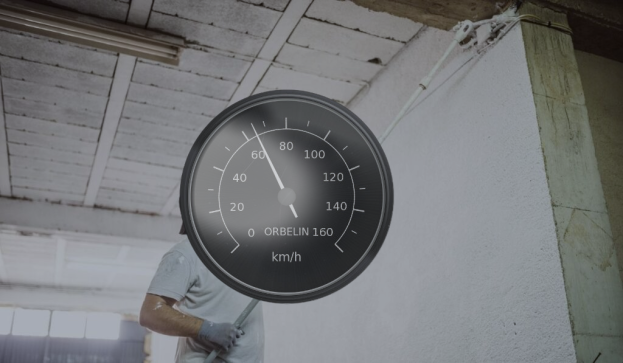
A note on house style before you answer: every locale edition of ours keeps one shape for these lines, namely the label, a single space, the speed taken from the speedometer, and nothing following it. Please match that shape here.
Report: 65 km/h
